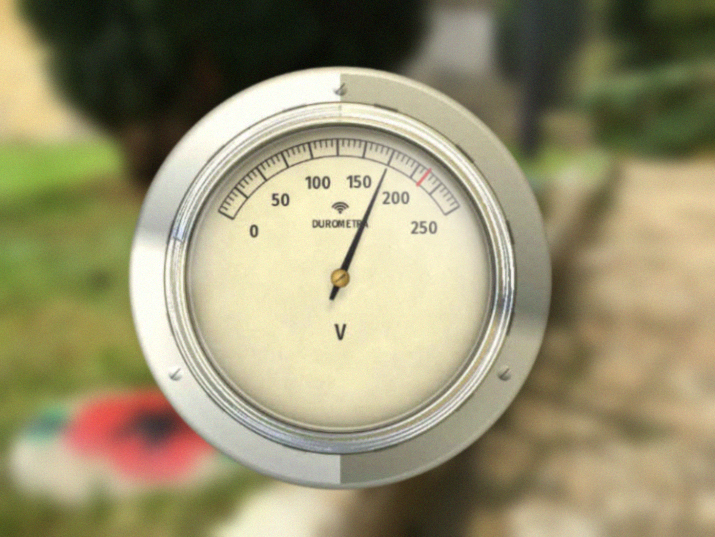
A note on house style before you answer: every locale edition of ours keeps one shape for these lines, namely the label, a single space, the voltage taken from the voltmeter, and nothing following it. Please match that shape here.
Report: 175 V
